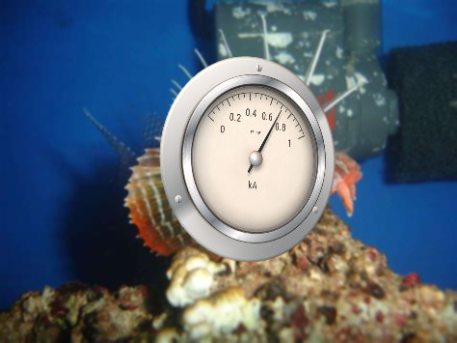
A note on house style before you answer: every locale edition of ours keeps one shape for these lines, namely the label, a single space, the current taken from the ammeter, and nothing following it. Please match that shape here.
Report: 0.7 kA
